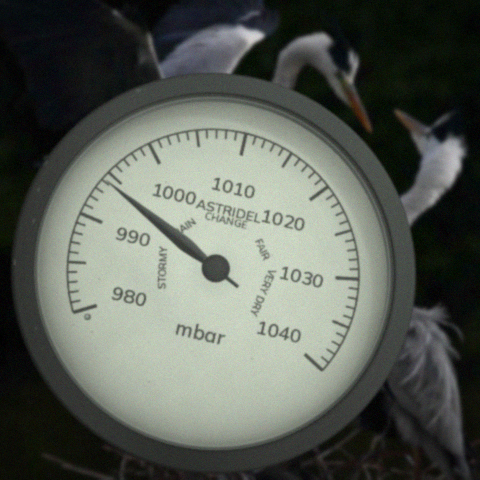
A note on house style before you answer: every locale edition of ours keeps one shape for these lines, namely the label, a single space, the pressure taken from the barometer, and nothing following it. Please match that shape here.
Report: 994 mbar
